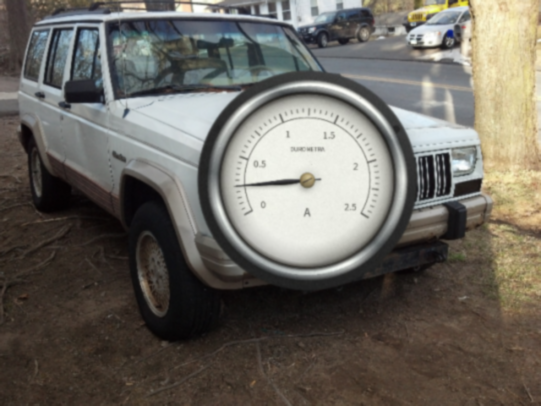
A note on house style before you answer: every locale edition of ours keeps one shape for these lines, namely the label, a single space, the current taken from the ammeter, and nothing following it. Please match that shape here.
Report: 0.25 A
